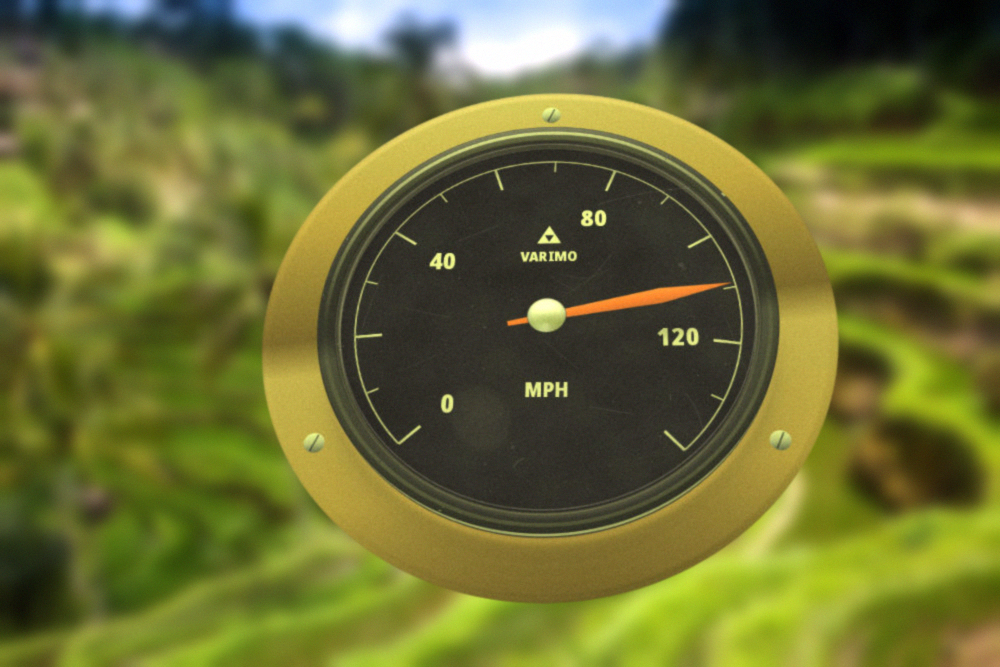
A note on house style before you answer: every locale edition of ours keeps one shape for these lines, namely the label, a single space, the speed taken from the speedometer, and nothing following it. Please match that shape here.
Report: 110 mph
